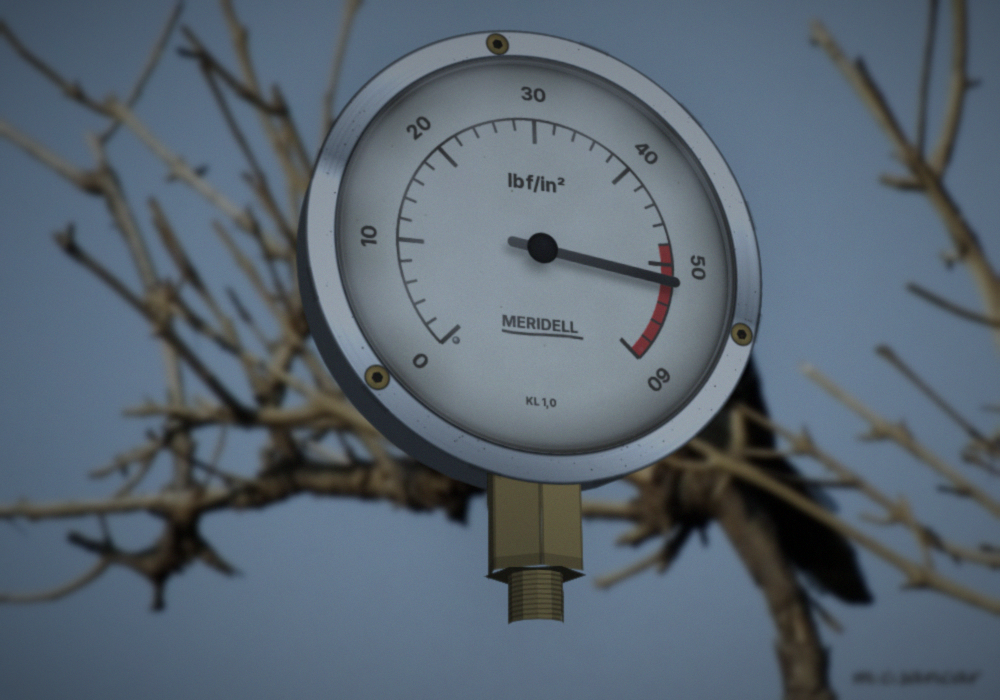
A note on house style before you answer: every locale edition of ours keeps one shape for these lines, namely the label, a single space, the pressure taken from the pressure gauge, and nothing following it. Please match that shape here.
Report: 52 psi
